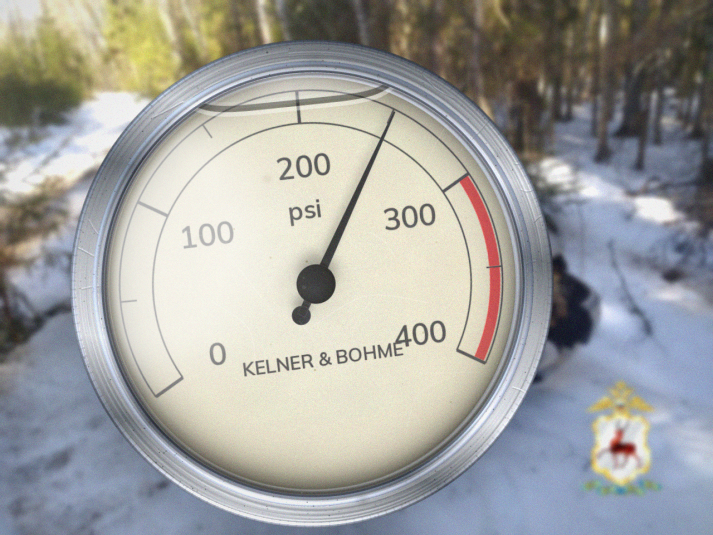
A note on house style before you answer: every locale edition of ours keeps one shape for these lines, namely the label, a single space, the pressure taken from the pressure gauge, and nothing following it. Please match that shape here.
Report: 250 psi
